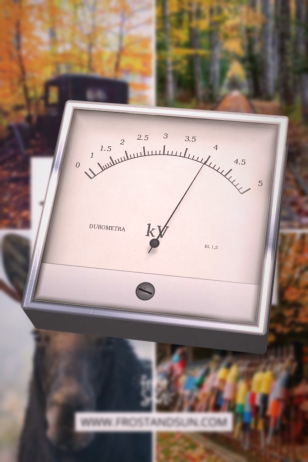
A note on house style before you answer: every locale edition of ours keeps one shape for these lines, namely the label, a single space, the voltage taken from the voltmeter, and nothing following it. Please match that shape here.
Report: 4 kV
